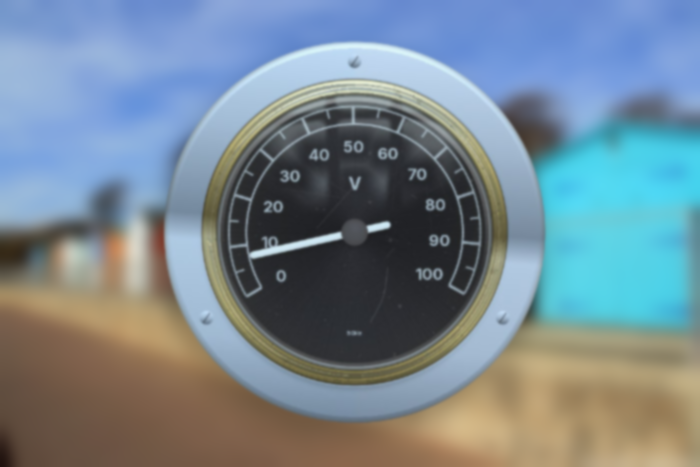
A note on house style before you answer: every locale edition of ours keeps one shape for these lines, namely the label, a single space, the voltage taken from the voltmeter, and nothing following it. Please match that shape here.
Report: 7.5 V
